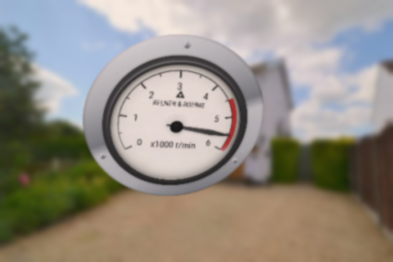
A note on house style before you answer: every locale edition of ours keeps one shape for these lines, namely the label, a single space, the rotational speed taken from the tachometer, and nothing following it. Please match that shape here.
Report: 5500 rpm
